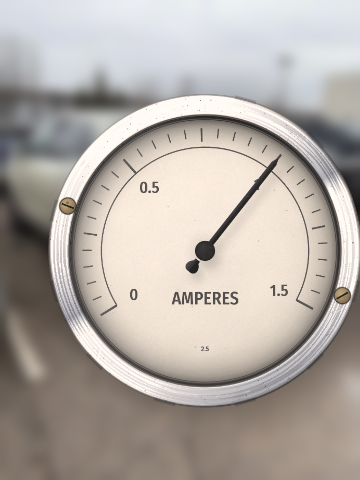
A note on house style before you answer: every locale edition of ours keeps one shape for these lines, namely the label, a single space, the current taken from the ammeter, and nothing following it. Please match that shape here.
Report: 1 A
